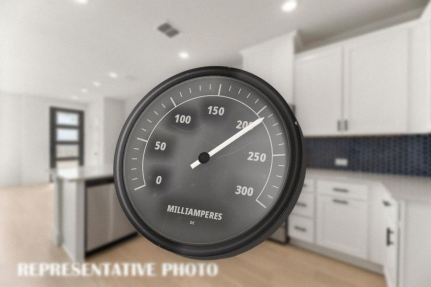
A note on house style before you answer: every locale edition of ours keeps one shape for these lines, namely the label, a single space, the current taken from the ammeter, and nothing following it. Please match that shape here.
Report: 210 mA
